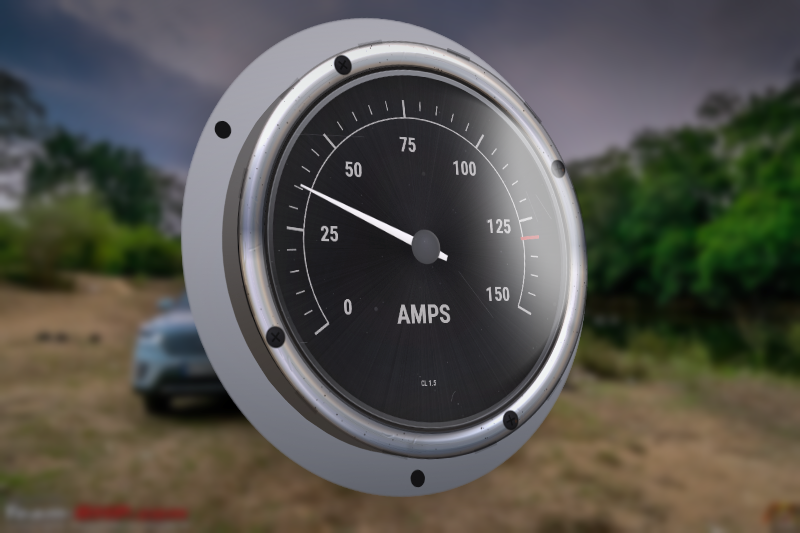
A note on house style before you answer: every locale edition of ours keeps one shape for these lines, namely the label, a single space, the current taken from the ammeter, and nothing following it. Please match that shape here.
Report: 35 A
